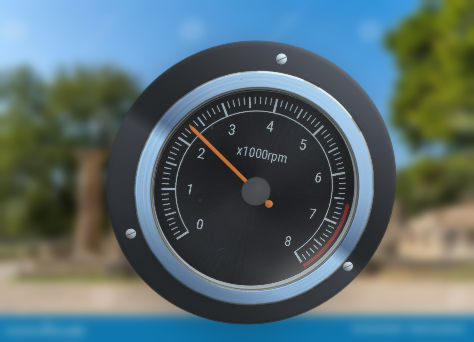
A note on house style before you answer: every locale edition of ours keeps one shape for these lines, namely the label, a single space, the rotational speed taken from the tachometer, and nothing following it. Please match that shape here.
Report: 2300 rpm
